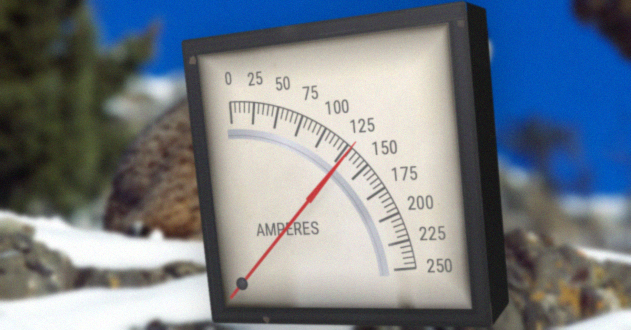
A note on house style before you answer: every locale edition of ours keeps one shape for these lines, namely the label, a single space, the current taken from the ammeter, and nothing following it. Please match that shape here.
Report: 130 A
